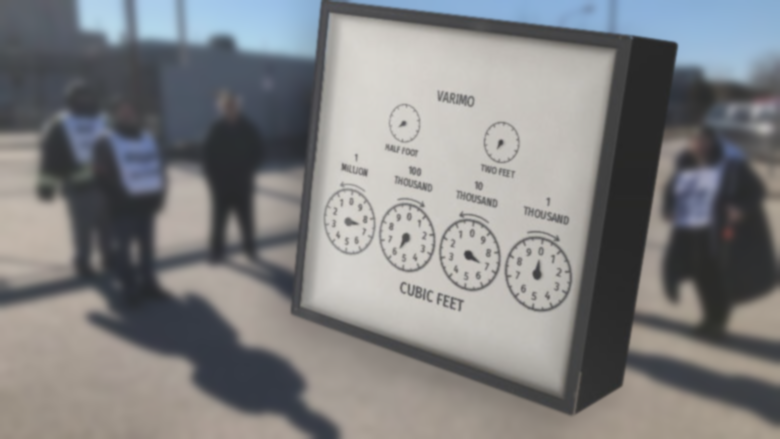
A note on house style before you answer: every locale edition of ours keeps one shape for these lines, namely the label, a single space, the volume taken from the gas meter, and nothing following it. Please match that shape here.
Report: 757000 ft³
